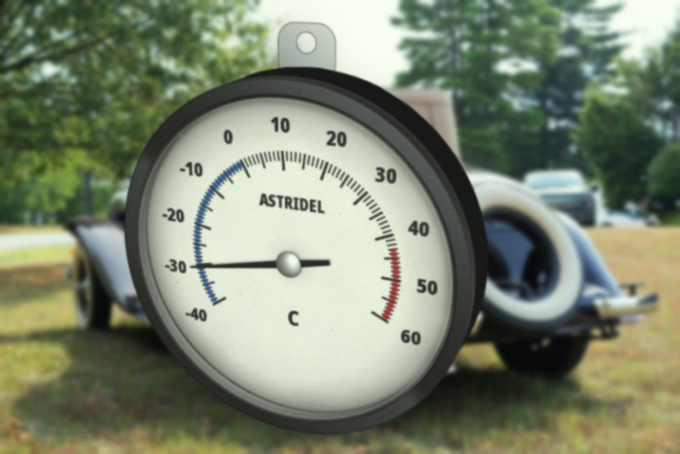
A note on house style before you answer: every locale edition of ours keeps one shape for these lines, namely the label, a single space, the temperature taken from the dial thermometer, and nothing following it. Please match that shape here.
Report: -30 °C
